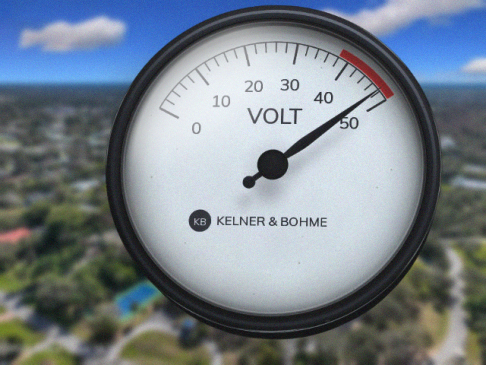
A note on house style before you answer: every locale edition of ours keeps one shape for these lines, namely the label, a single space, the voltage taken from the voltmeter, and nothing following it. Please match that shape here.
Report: 48 V
